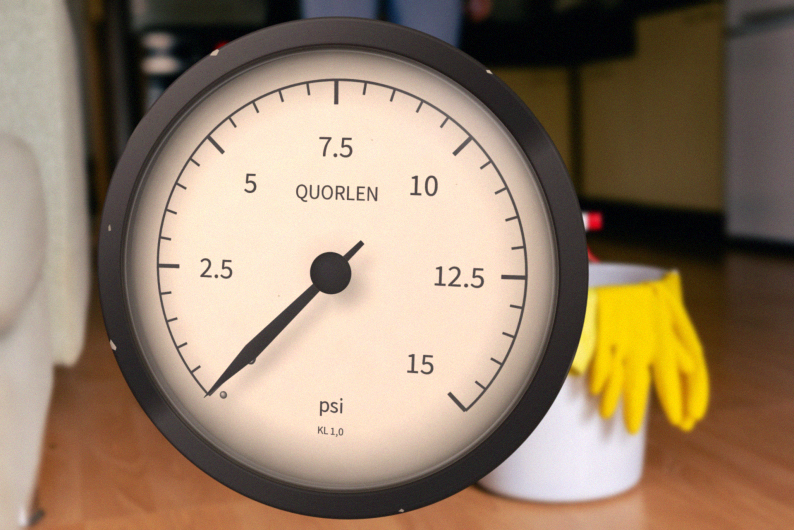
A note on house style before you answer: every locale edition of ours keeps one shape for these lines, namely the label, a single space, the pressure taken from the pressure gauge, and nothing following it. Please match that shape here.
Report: 0 psi
